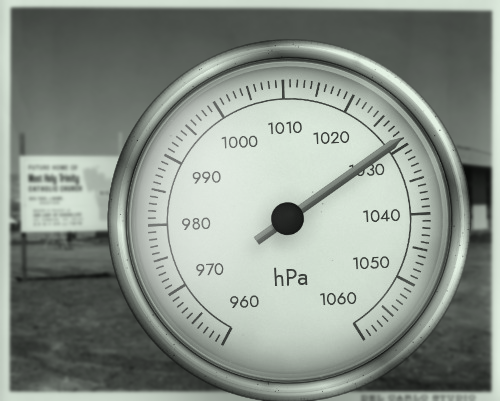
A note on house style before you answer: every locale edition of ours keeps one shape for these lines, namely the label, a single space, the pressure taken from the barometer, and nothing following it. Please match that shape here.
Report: 1029 hPa
